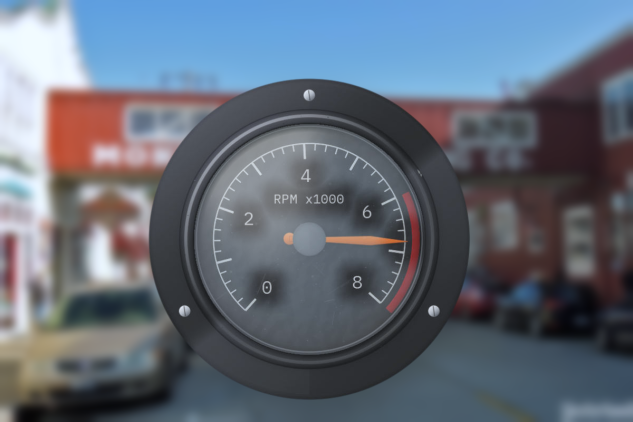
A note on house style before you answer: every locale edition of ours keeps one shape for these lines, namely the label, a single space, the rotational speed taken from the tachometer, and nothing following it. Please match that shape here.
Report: 6800 rpm
